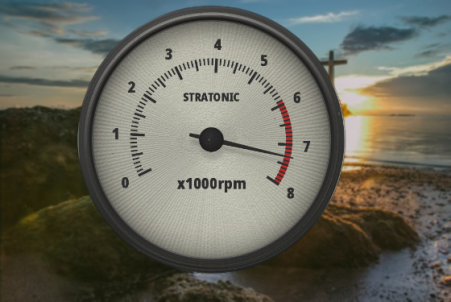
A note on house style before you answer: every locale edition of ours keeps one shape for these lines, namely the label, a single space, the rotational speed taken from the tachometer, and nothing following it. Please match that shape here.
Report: 7300 rpm
